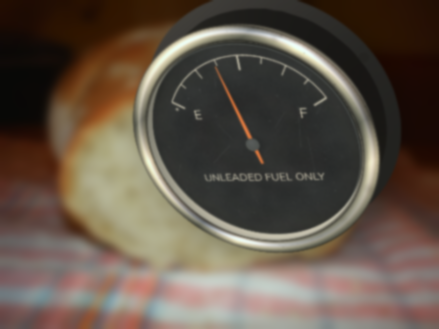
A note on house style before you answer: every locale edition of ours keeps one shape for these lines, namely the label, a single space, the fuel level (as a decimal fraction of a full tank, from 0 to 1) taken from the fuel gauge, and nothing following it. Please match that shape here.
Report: 0.375
